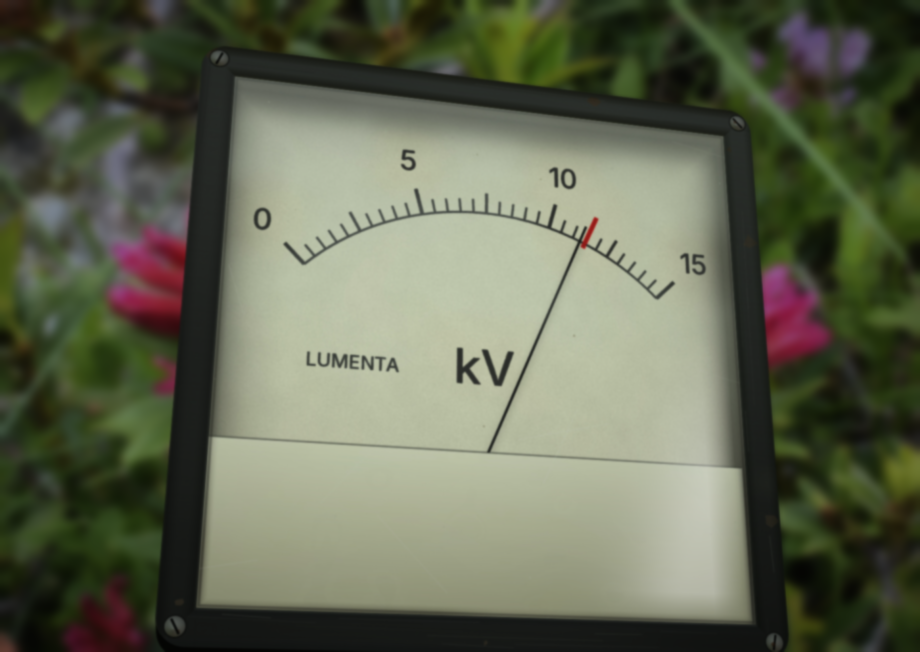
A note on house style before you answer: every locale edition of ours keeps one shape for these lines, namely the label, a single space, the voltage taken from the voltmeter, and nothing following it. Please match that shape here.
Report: 11.25 kV
